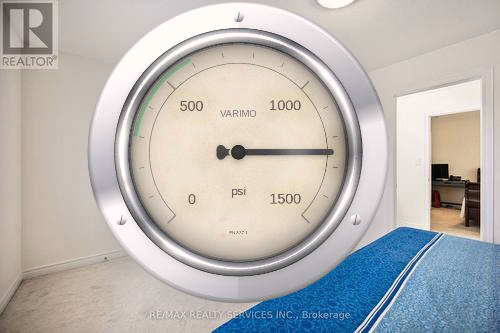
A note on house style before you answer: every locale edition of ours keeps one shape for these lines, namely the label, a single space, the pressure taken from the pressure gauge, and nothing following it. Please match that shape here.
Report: 1250 psi
